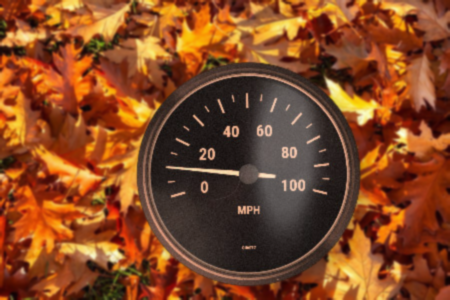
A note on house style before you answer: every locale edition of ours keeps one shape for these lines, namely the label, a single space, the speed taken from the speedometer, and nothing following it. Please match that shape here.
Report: 10 mph
